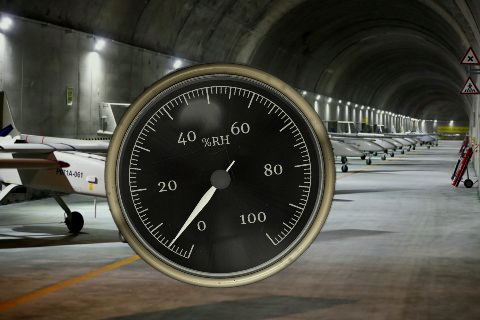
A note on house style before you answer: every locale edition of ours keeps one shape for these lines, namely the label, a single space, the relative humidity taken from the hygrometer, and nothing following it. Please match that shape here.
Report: 5 %
